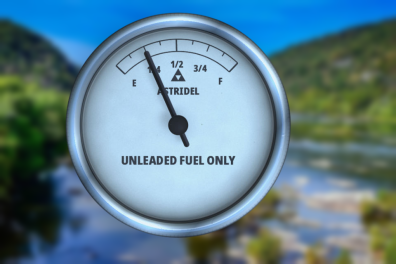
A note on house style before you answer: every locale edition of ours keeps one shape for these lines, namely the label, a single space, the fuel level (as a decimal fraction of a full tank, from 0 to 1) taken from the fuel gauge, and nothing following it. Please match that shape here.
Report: 0.25
